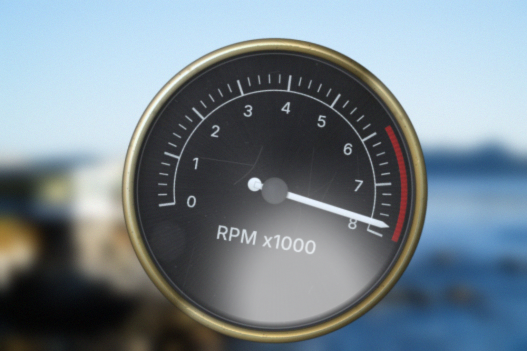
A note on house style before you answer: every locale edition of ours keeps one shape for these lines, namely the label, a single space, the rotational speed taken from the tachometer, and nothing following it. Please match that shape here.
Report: 7800 rpm
